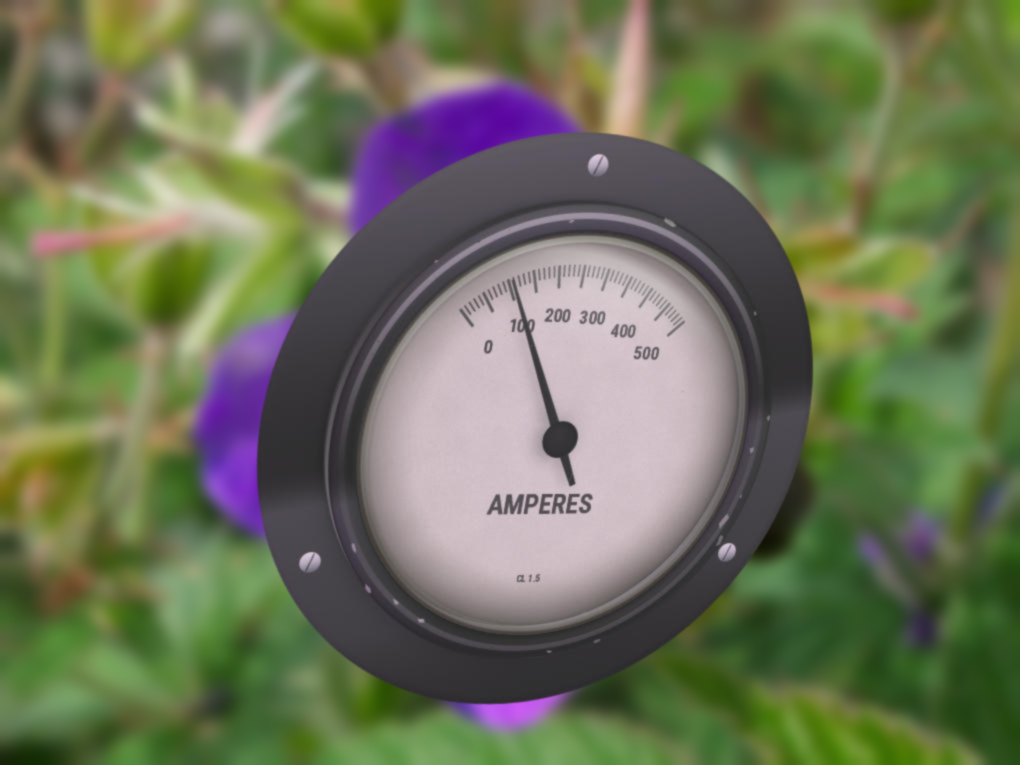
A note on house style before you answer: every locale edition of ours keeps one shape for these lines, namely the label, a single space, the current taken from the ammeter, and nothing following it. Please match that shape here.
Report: 100 A
